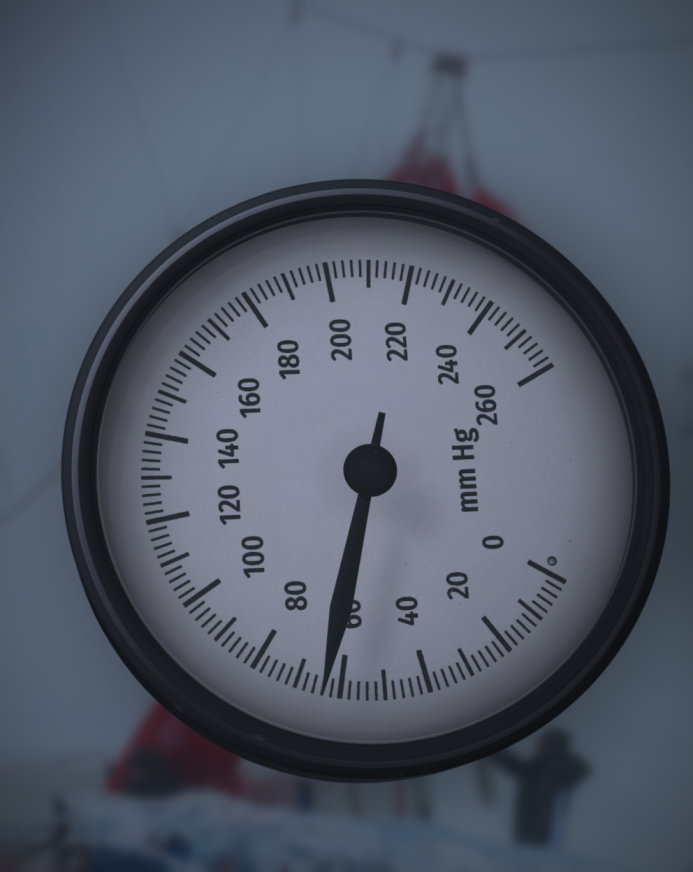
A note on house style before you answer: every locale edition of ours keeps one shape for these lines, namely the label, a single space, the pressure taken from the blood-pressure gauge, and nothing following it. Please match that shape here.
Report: 64 mmHg
